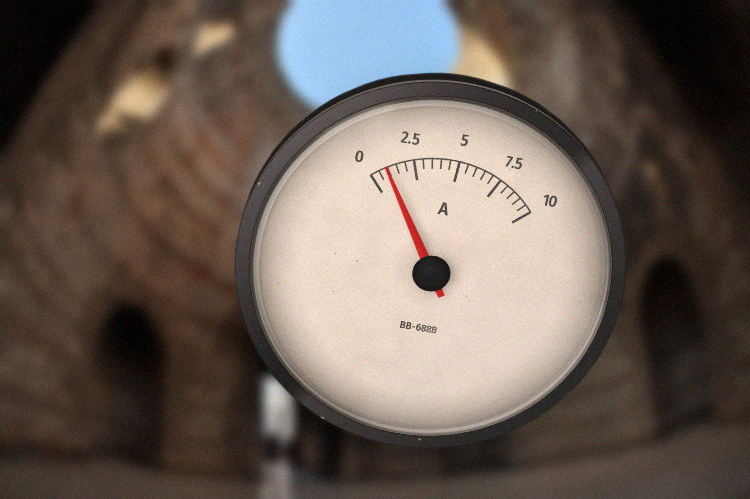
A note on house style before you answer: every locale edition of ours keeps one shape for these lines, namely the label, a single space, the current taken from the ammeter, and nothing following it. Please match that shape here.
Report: 1 A
